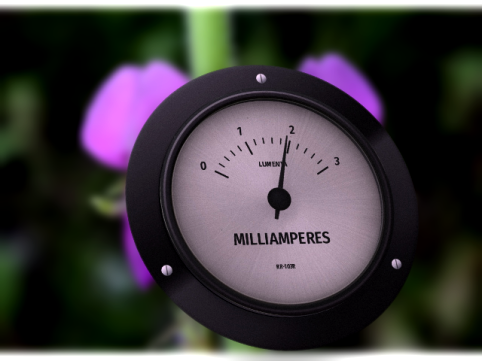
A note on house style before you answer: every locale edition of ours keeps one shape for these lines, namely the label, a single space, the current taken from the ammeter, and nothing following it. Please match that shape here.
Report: 1.9 mA
